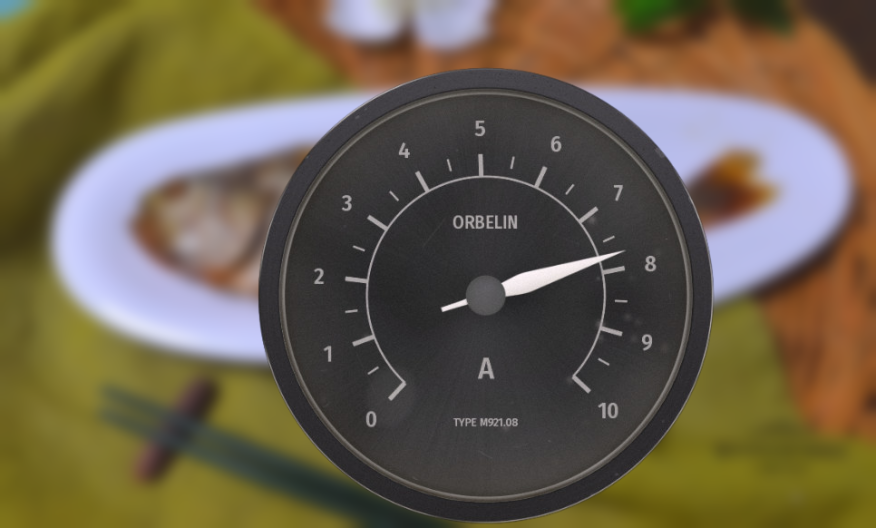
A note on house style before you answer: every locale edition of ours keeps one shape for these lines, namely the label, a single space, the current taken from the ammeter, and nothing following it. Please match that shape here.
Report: 7.75 A
